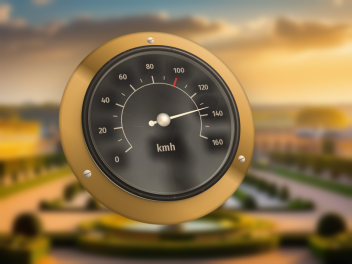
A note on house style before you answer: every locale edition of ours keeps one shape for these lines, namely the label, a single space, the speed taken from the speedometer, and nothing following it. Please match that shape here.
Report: 135 km/h
